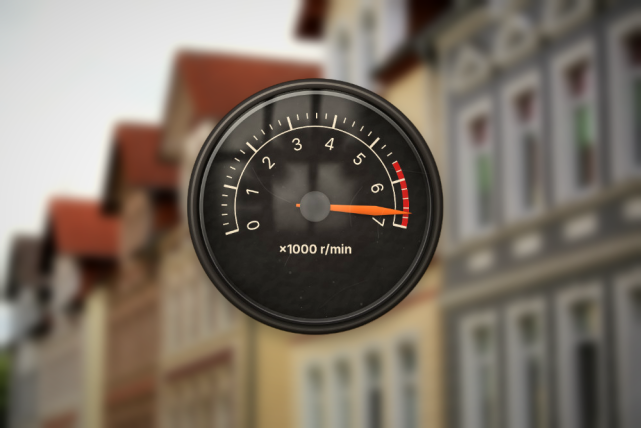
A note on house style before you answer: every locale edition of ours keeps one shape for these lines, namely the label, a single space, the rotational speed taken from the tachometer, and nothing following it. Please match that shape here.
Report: 6700 rpm
